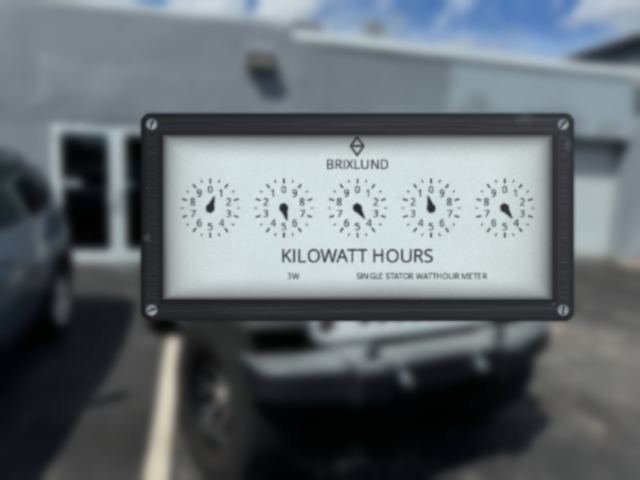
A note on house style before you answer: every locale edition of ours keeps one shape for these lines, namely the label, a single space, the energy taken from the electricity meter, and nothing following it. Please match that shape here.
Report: 5404 kWh
